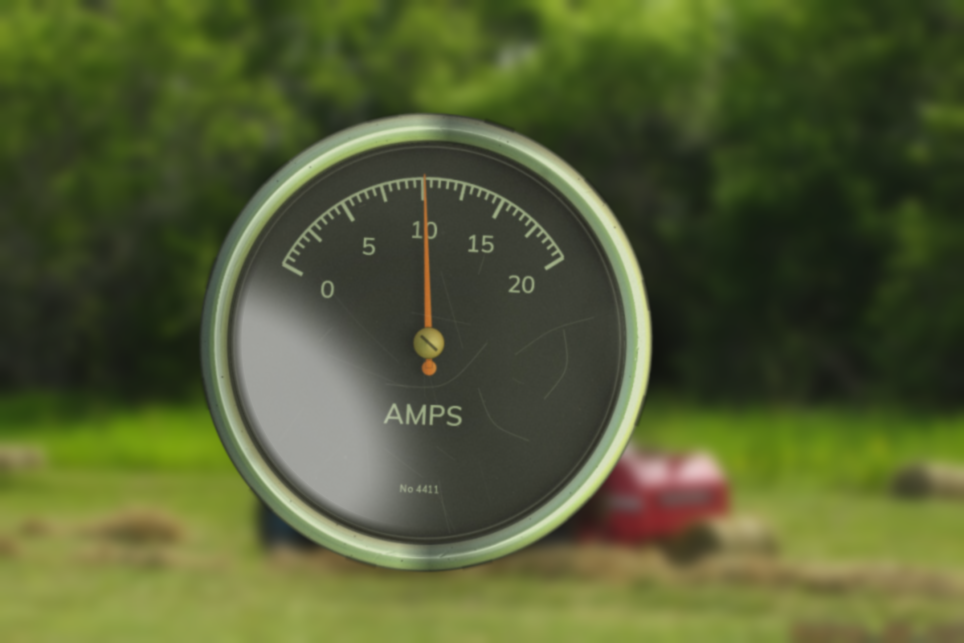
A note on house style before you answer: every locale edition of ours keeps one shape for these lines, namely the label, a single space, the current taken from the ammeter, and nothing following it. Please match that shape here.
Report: 10 A
